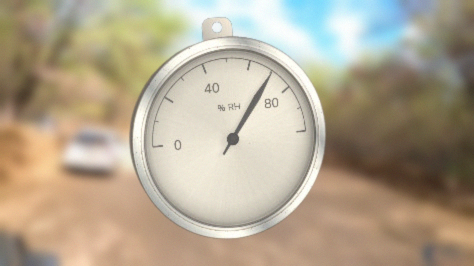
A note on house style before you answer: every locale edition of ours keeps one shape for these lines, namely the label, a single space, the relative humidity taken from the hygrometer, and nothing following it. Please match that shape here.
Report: 70 %
